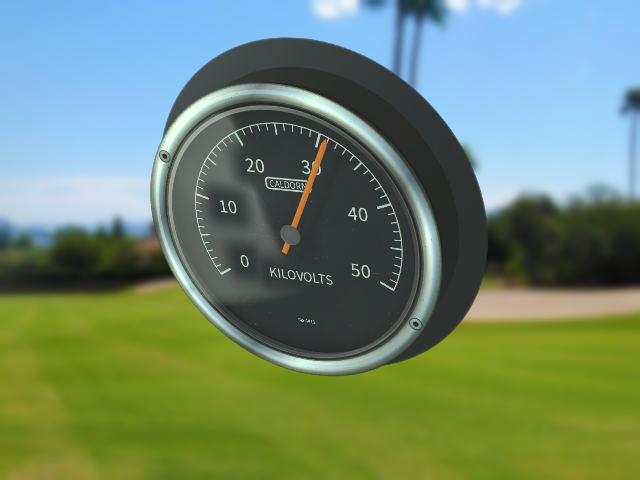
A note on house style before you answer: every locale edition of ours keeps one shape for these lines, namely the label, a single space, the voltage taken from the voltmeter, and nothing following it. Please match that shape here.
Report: 31 kV
